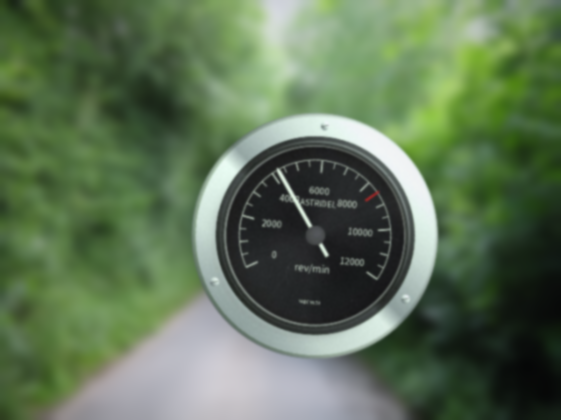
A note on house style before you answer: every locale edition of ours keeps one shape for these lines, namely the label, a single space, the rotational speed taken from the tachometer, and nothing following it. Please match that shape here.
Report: 4250 rpm
